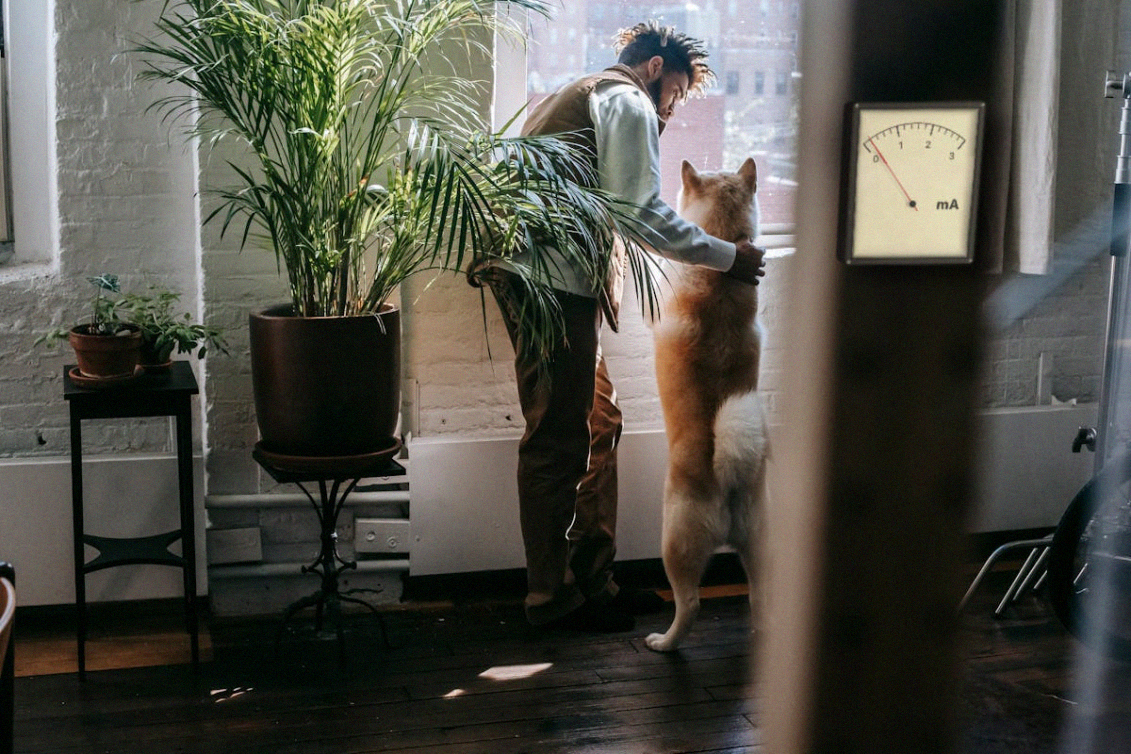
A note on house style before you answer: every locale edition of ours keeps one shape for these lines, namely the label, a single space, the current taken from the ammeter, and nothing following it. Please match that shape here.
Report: 0.2 mA
